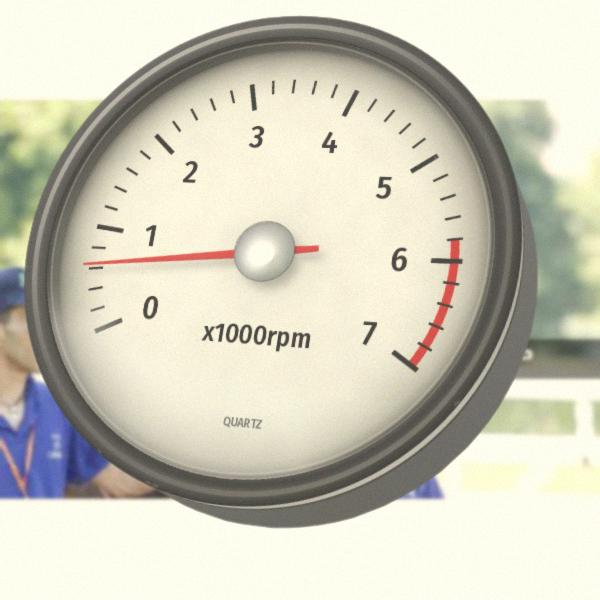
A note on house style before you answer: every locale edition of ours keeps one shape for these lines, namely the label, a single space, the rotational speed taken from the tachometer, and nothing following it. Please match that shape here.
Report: 600 rpm
